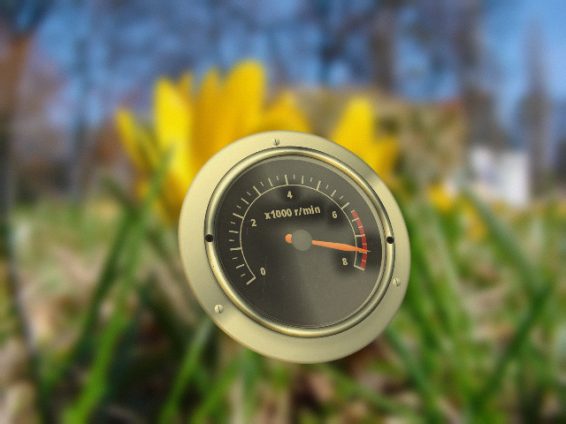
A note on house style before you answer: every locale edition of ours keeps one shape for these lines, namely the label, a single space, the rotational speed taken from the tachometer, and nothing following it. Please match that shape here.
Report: 7500 rpm
